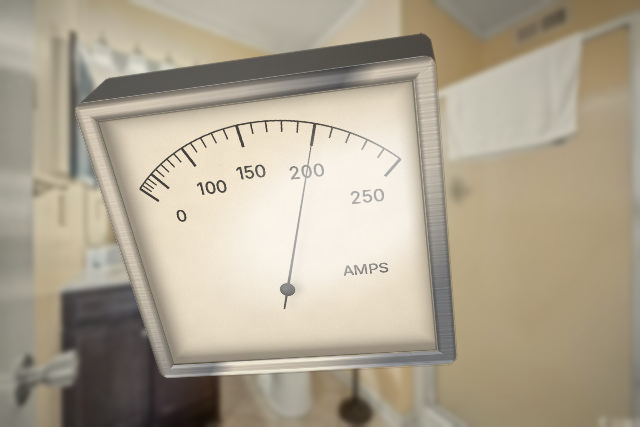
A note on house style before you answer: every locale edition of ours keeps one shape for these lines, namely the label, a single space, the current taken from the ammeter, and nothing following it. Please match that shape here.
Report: 200 A
